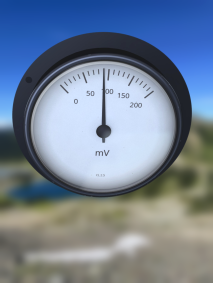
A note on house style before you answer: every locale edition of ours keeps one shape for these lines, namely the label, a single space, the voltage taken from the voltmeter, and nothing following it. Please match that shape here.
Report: 90 mV
